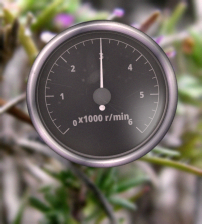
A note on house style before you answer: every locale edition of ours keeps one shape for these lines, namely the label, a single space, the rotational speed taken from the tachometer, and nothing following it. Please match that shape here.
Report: 3000 rpm
